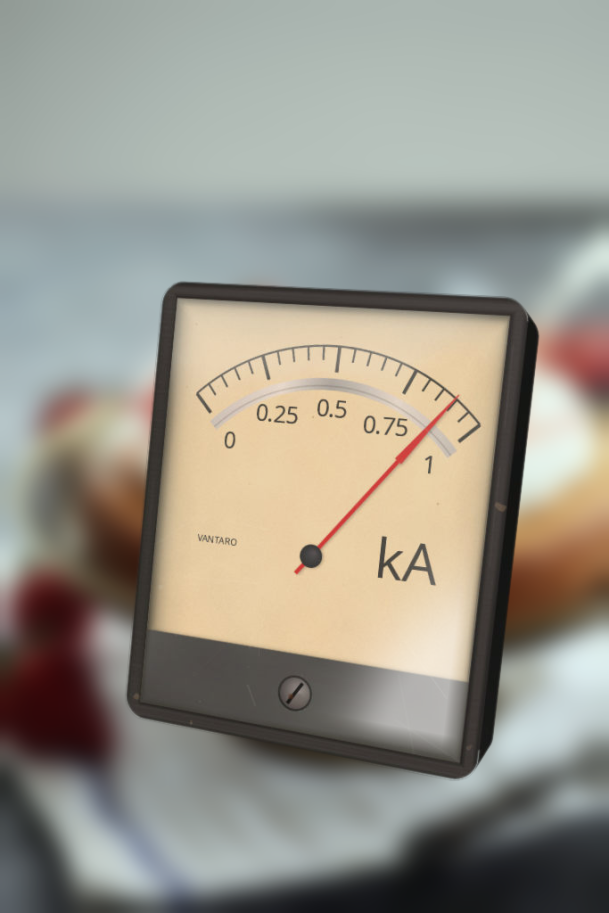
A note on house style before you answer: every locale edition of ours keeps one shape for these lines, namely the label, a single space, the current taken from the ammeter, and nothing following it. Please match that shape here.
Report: 0.9 kA
